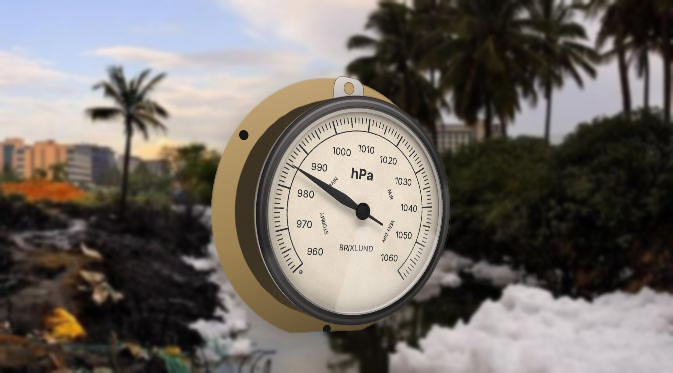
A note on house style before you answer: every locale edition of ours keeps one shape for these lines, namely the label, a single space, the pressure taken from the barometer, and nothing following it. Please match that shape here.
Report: 985 hPa
